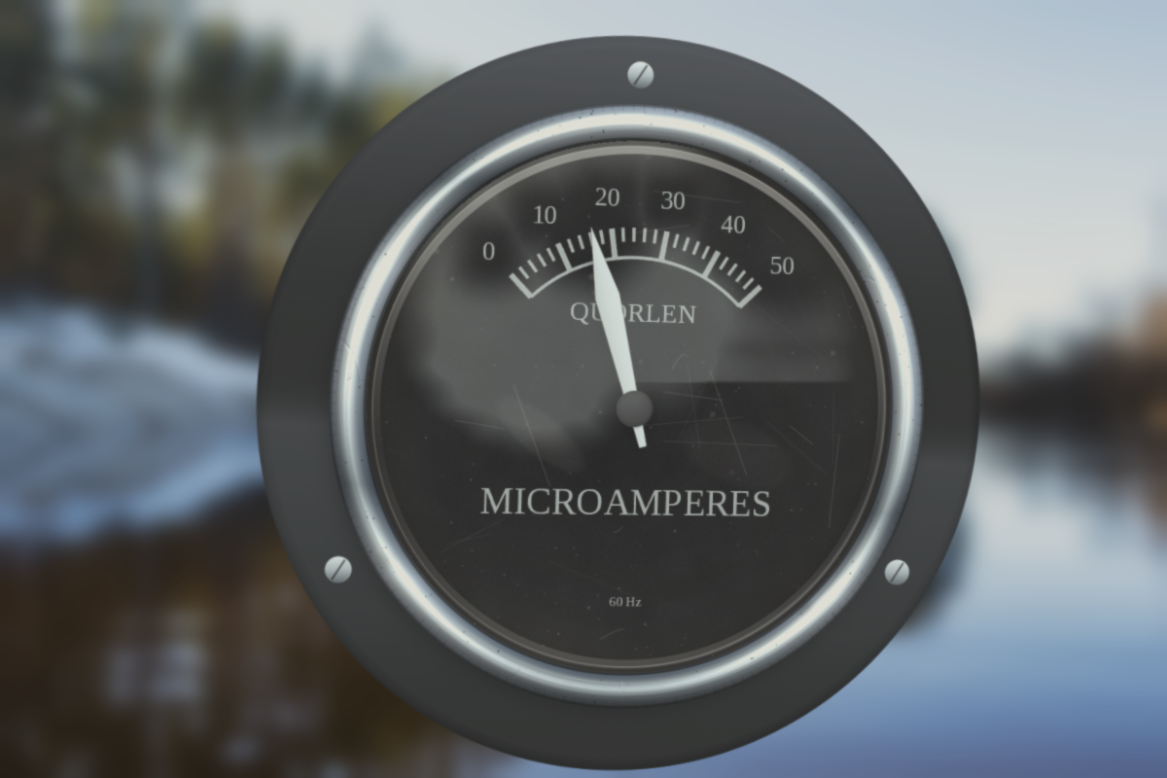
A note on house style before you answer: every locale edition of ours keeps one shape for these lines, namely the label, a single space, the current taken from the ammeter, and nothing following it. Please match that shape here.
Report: 16 µA
